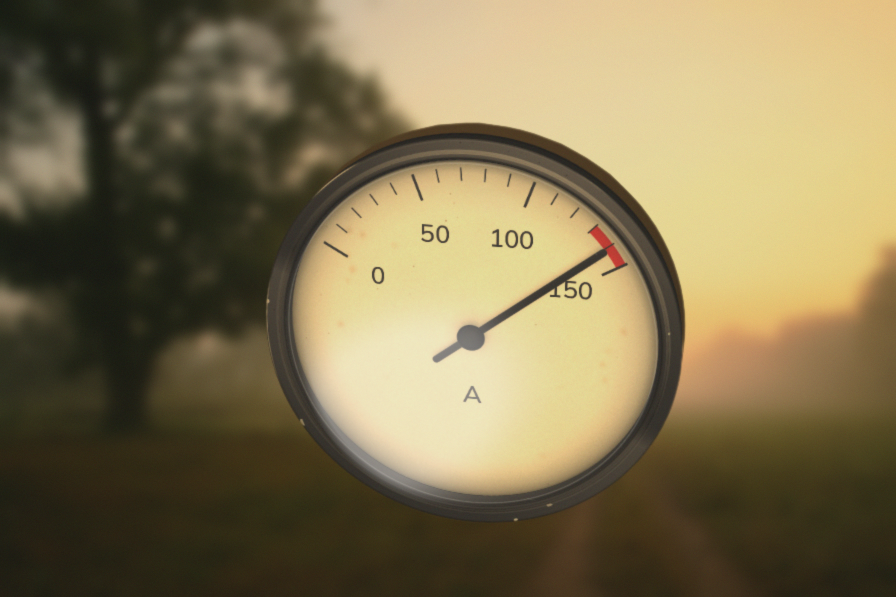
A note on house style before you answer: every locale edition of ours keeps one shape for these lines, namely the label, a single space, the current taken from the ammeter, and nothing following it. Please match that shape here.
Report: 140 A
